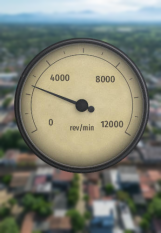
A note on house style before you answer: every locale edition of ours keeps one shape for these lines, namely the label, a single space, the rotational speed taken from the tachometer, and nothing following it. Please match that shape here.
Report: 2500 rpm
